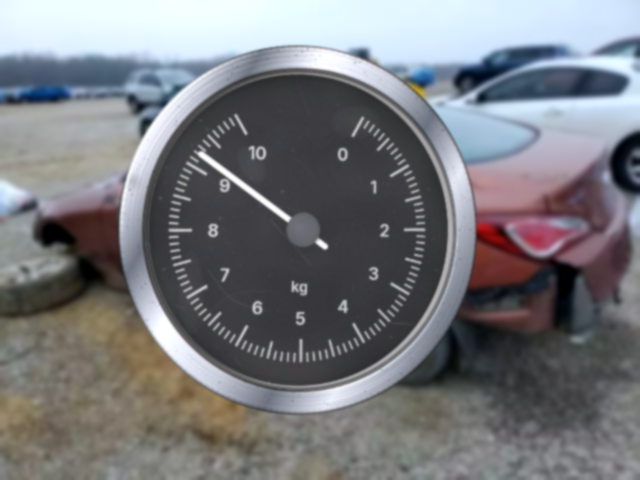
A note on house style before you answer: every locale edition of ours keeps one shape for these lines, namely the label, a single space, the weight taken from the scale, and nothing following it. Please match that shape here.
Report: 9.2 kg
